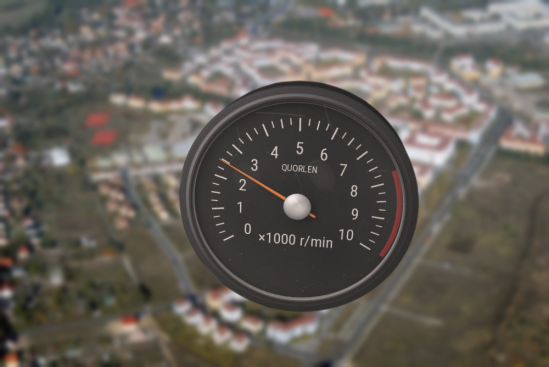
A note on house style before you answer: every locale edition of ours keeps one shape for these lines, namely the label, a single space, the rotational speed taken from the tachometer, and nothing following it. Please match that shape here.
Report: 2500 rpm
